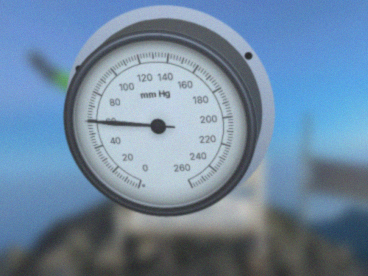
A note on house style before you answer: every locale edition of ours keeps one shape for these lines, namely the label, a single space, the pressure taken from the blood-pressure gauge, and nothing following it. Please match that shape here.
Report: 60 mmHg
